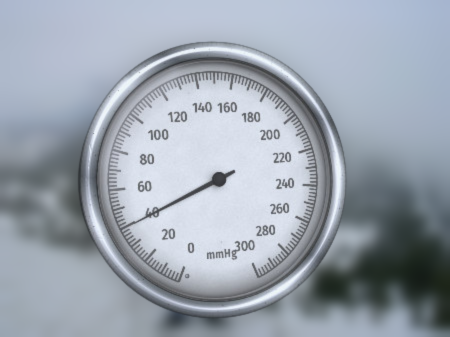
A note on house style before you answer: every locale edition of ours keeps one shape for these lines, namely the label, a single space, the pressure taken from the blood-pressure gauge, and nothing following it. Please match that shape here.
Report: 40 mmHg
